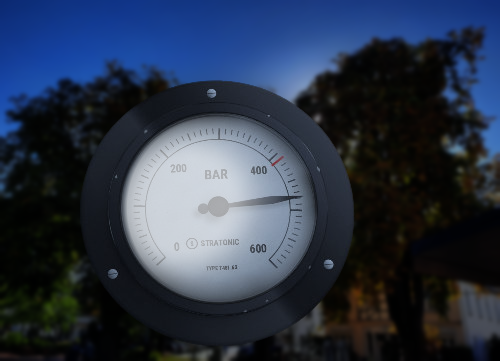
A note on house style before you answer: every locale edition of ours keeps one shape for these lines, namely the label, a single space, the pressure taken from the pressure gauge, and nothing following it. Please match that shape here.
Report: 480 bar
